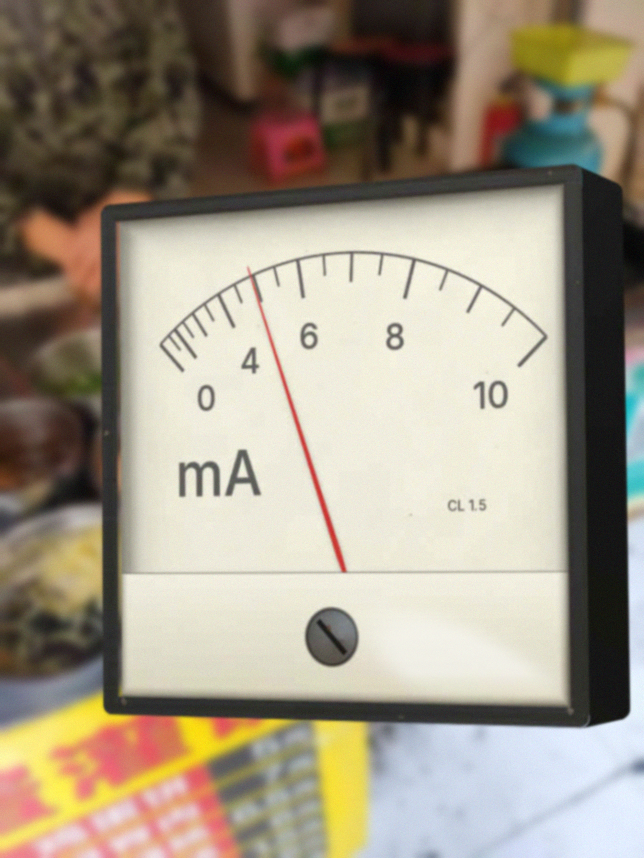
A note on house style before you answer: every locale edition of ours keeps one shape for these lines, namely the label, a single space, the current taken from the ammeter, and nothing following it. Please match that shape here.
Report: 5 mA
